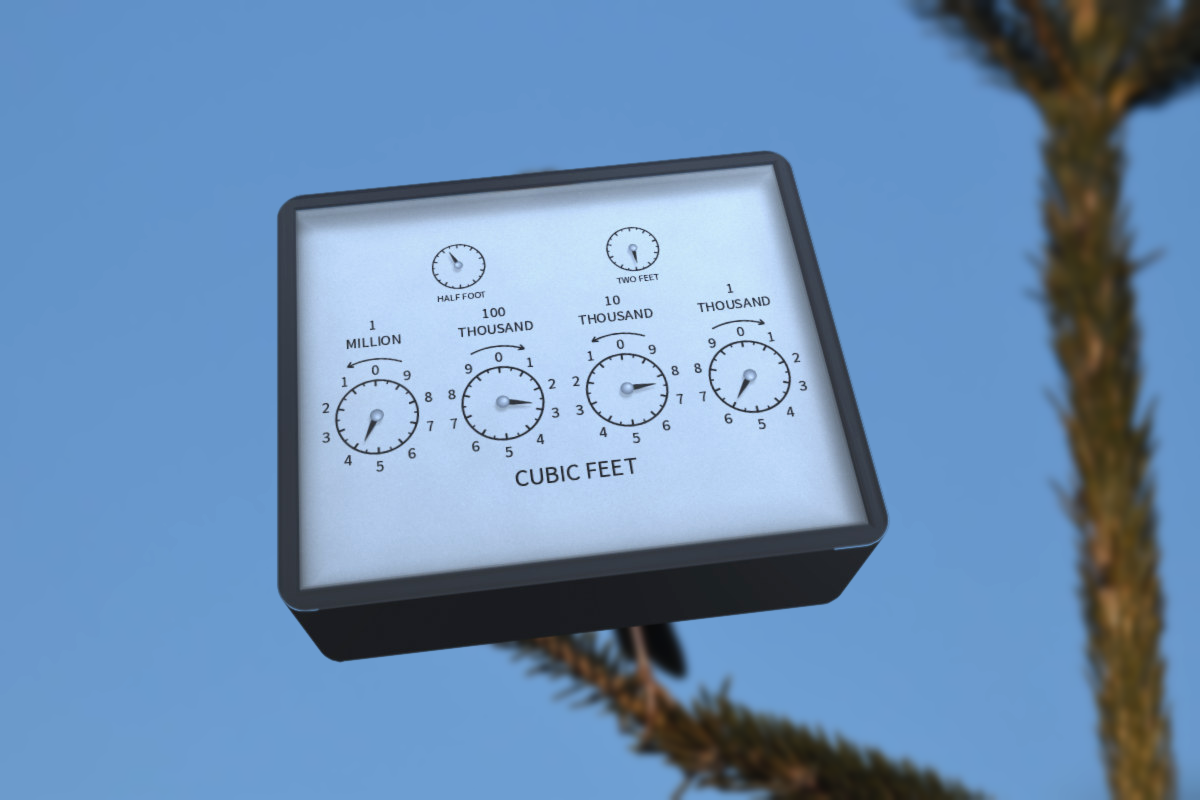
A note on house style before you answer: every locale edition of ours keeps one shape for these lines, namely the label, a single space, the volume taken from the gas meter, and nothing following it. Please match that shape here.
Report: 427600 ft³
